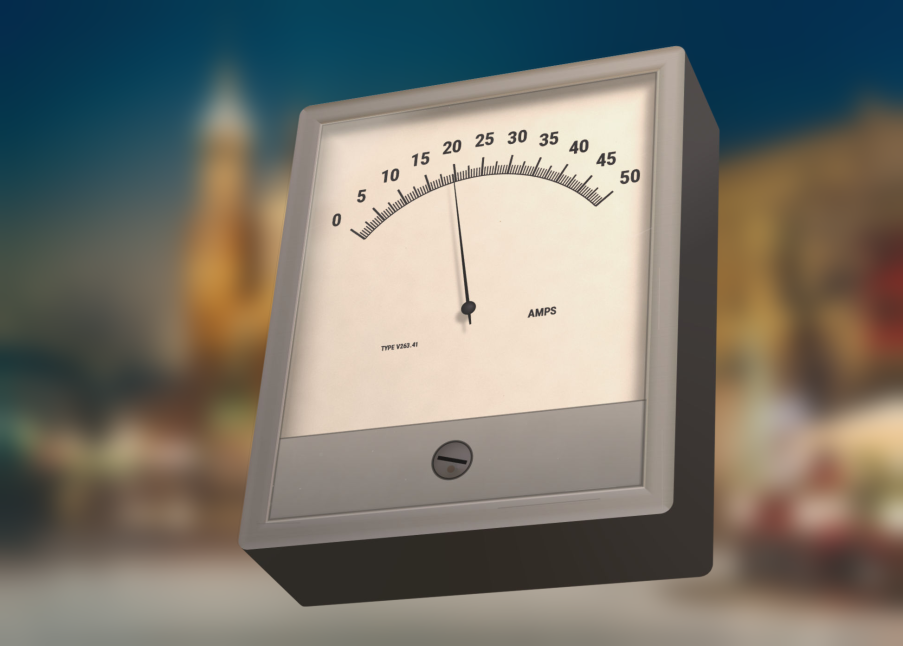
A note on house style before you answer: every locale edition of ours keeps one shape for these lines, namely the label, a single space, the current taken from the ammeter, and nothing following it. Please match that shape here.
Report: 20 A
